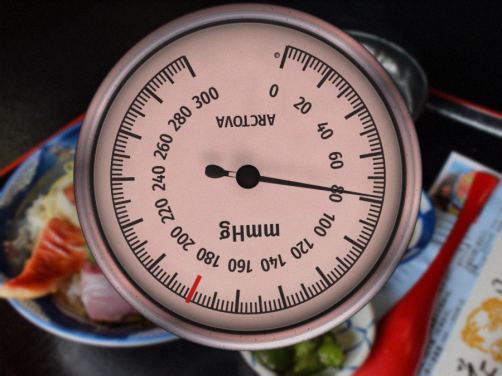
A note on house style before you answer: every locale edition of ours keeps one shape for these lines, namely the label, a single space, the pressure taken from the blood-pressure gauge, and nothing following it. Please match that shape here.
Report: 78 mmHg
